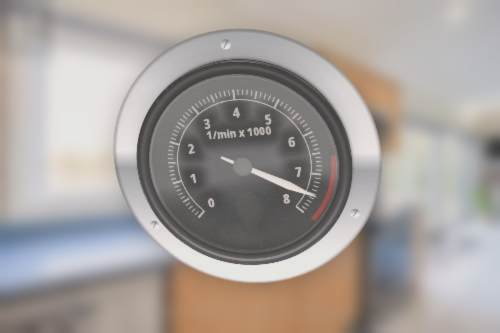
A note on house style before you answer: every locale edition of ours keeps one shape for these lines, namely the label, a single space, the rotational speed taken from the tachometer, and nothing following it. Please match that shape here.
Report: 7500 rpm
